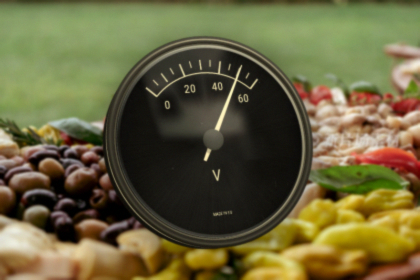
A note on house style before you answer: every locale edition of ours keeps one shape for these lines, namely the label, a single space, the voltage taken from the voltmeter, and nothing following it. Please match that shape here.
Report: 50 V
